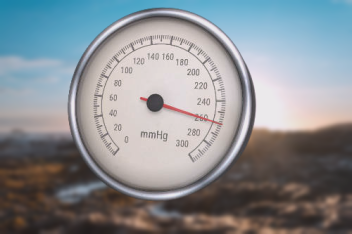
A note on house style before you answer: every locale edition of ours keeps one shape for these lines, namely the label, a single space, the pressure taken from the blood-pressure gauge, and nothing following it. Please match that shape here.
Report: 260 mmHg
